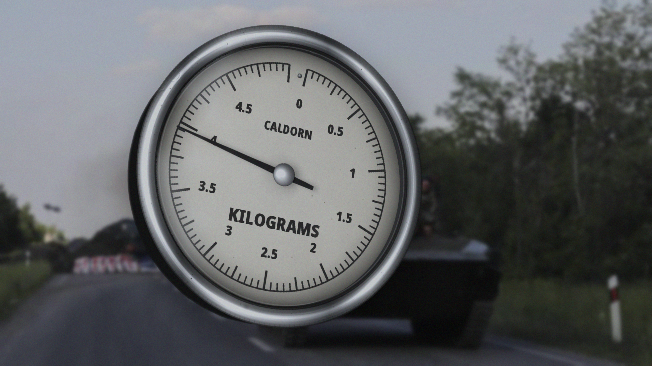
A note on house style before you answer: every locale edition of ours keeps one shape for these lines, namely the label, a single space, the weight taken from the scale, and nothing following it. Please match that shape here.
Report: 3.95 kg
